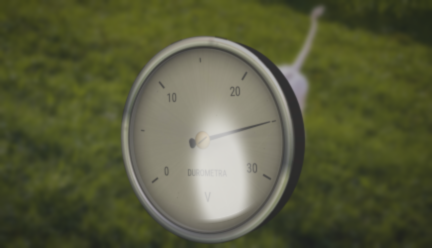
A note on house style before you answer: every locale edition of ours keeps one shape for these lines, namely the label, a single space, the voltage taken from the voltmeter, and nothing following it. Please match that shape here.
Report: 25 V
